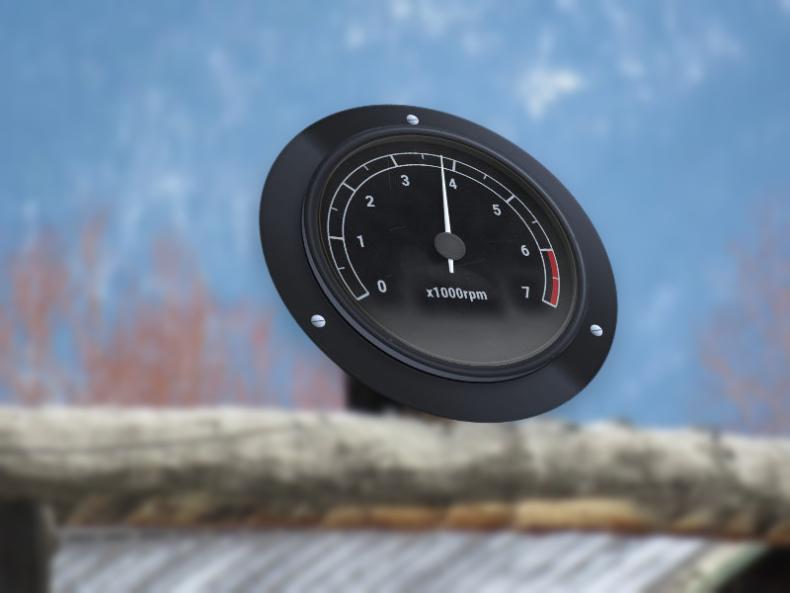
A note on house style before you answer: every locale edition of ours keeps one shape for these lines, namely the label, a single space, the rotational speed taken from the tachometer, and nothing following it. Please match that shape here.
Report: 3750 rpm
